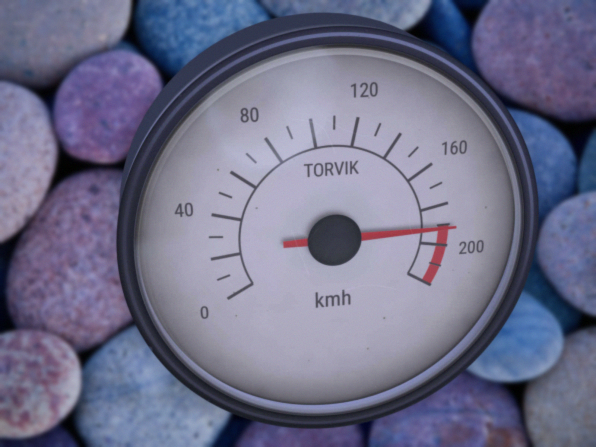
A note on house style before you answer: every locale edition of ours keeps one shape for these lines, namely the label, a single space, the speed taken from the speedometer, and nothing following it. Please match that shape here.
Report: 190 km/h
